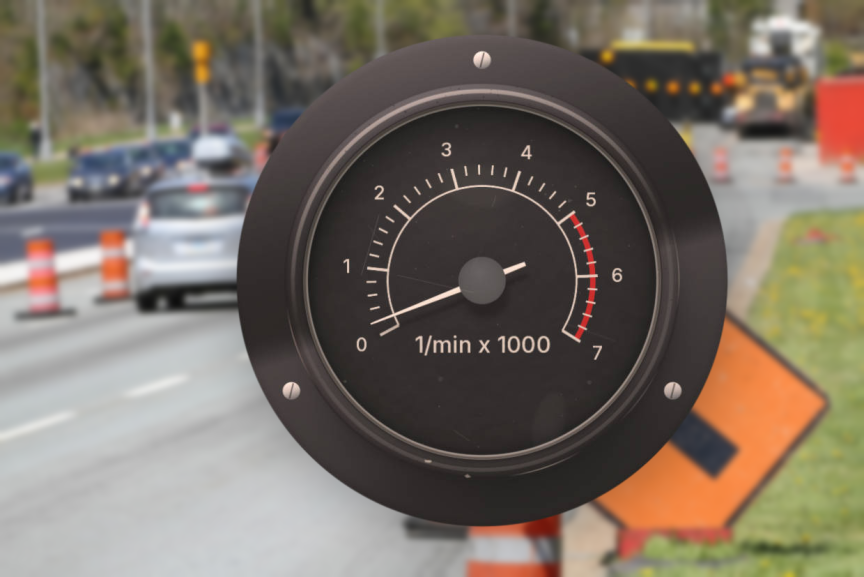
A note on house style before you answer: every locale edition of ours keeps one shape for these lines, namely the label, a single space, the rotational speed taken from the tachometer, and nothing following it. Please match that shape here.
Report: 200 rpm
